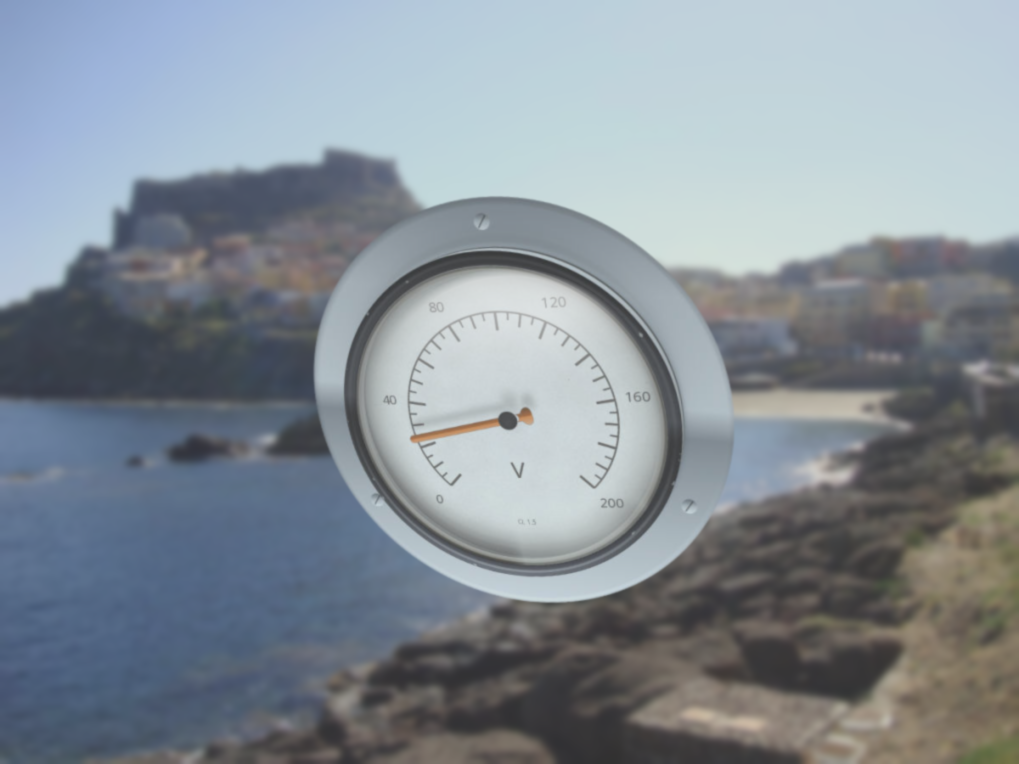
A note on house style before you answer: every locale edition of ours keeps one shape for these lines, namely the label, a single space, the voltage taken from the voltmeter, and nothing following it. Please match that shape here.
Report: 25 V
